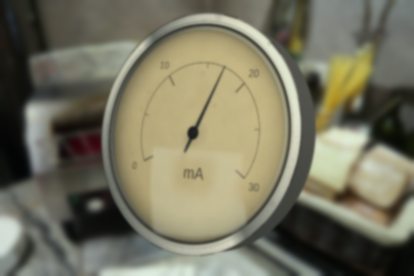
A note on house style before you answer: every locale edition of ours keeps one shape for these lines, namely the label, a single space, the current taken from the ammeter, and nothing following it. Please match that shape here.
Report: 17.5 mA
